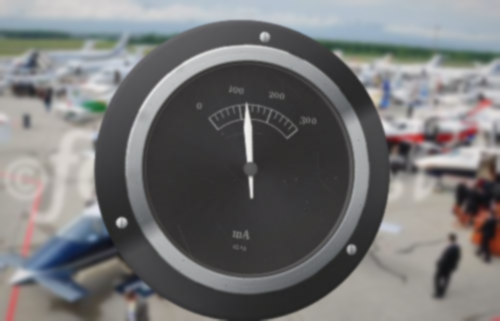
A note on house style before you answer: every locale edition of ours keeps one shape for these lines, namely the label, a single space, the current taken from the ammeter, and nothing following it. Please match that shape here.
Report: 120 mA
